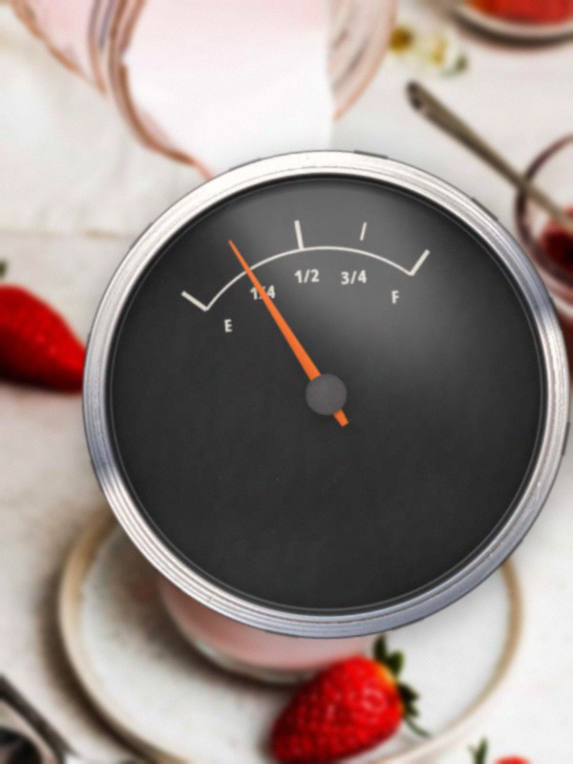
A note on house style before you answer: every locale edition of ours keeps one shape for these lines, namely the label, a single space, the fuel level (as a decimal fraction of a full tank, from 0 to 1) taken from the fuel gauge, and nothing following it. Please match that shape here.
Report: 0.25
